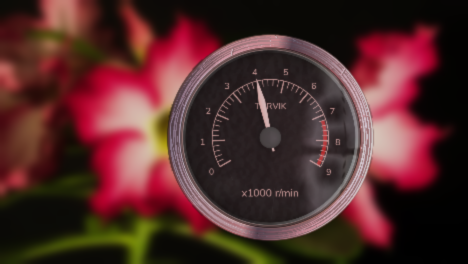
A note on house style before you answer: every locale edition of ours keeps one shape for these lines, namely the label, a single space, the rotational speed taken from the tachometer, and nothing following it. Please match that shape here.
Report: 4000 rpm
